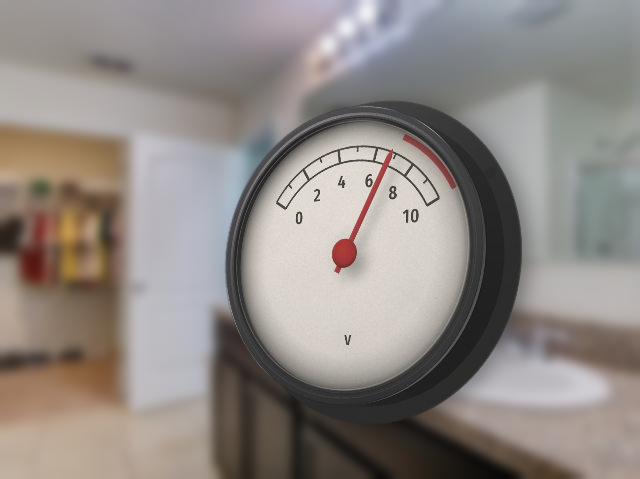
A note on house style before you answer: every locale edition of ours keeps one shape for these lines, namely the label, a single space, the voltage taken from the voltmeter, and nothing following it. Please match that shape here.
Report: 7 V
